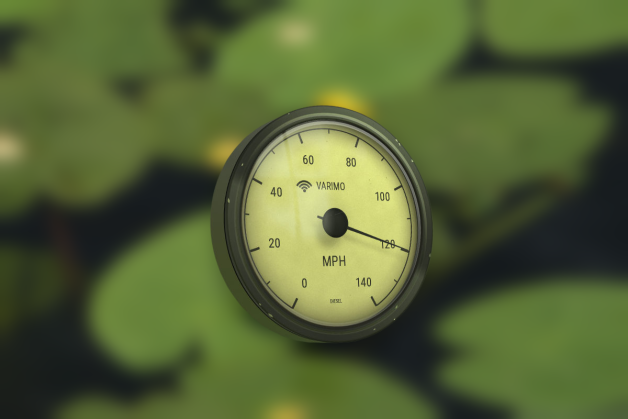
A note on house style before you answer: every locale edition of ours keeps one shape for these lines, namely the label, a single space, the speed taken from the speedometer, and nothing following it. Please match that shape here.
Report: 120 mph
